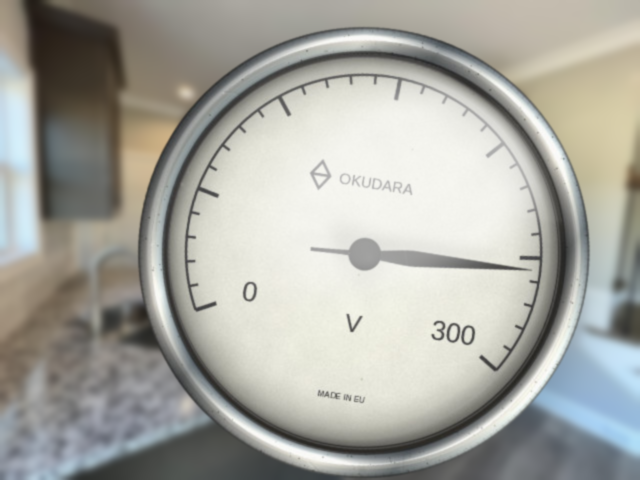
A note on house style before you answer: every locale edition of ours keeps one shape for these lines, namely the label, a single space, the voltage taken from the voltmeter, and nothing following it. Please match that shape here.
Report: 255 V
